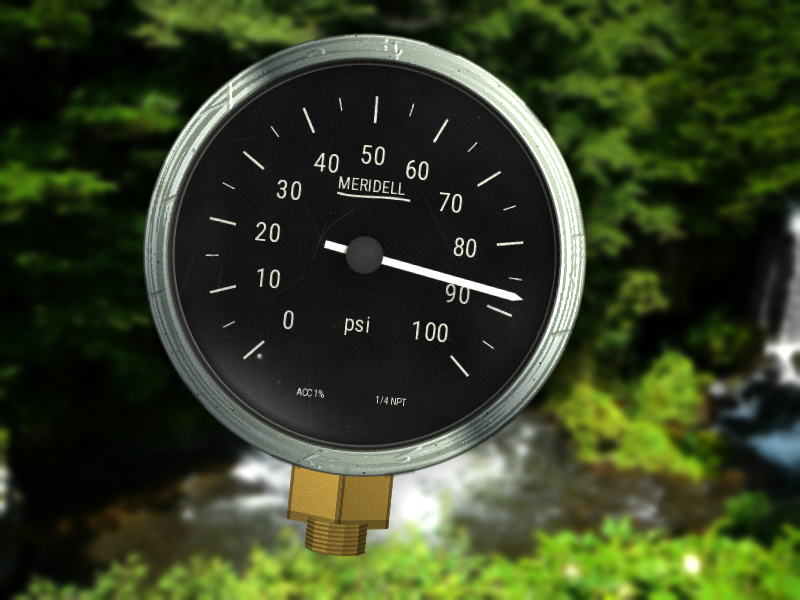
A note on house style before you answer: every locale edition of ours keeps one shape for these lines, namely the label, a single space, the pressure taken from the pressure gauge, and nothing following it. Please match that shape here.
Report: 87.5 psi
